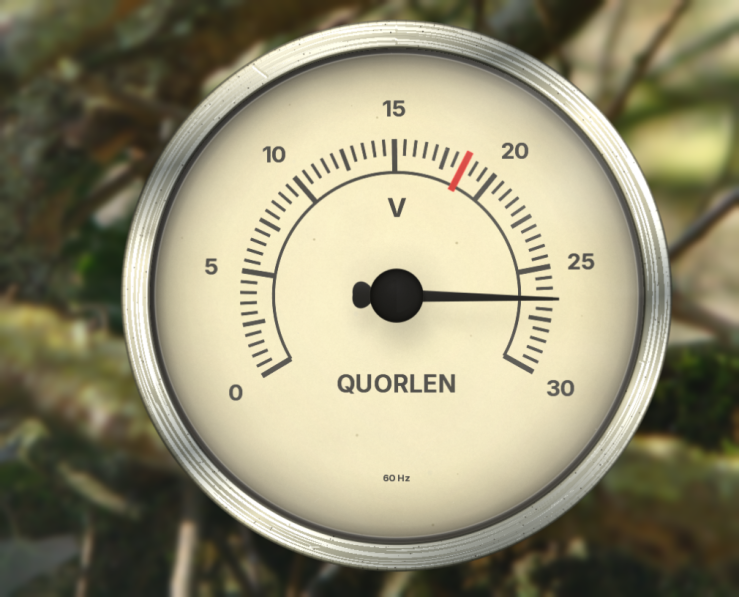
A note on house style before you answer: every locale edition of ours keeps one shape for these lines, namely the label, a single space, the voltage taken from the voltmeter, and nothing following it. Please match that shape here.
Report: 26.5 V
